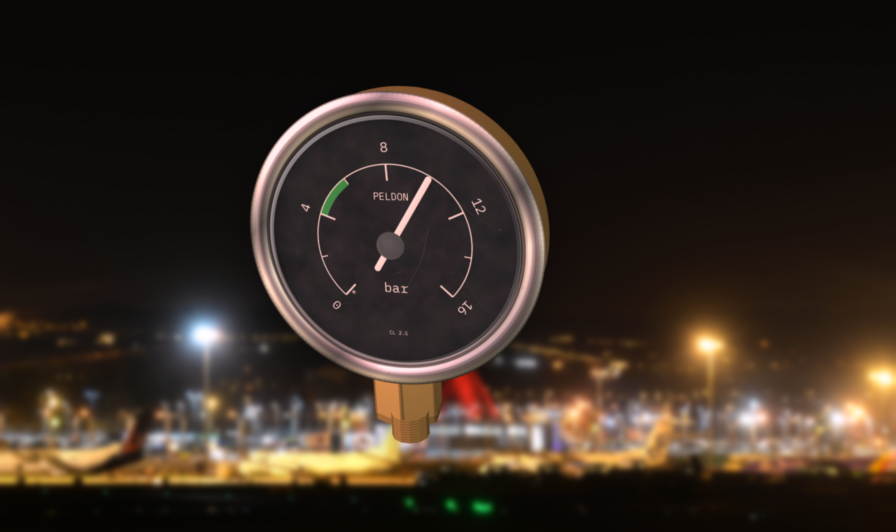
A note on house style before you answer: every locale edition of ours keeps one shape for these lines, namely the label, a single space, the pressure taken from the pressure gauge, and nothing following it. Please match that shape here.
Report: 10 bar
